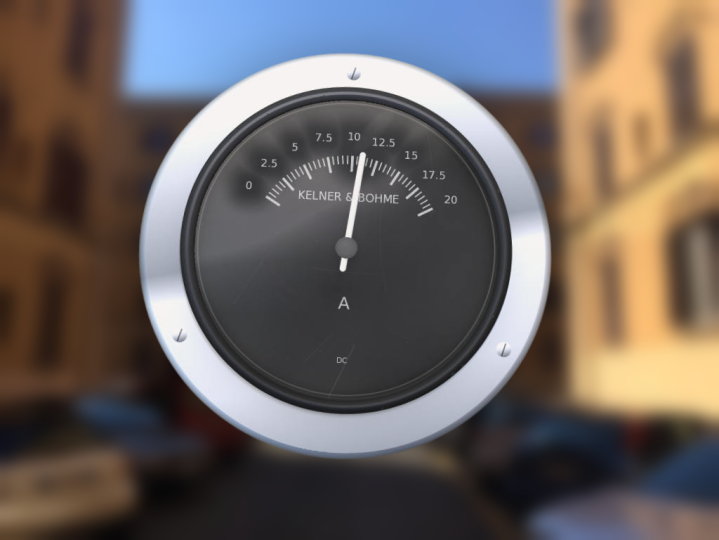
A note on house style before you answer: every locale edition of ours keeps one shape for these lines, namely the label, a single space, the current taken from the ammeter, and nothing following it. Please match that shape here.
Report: 11 A
